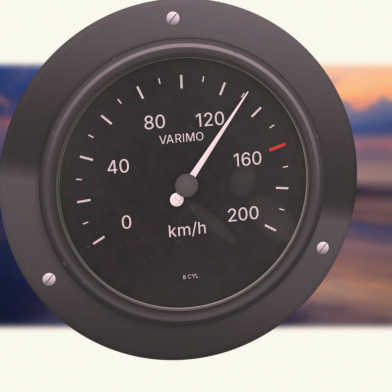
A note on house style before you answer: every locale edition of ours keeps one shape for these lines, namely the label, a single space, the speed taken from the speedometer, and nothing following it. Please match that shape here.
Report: 130 km/h
